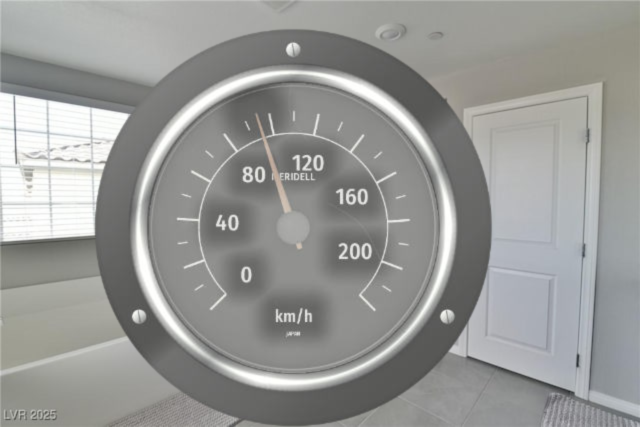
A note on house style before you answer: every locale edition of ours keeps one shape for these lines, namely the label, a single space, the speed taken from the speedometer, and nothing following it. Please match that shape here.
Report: 95 km/h
